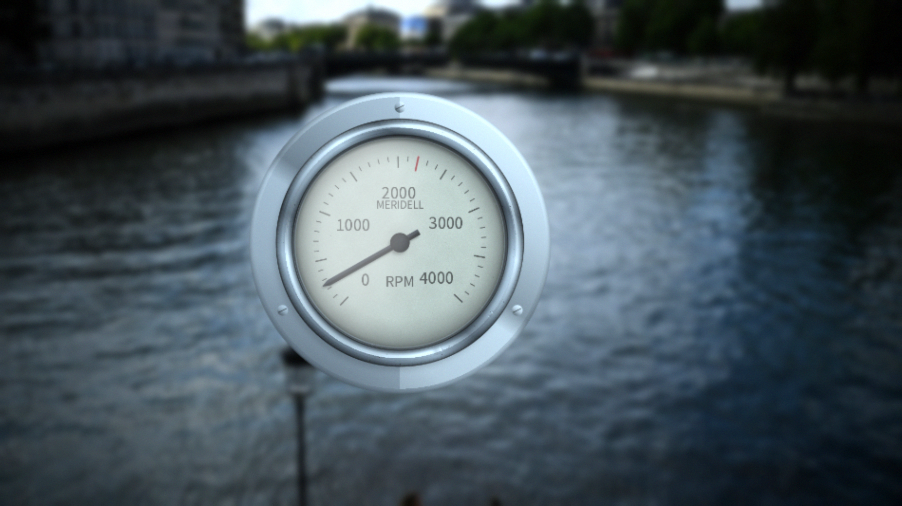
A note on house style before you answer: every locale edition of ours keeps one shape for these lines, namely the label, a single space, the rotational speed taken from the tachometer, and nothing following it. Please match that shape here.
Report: 250 rpm
